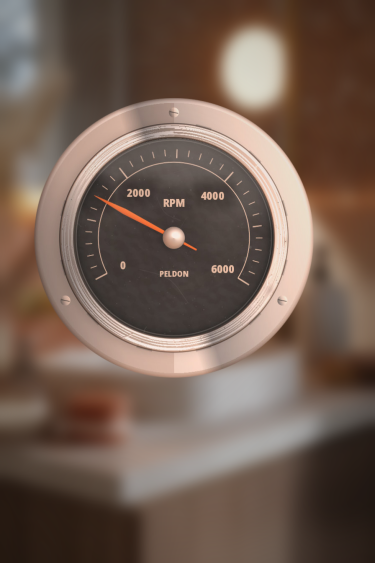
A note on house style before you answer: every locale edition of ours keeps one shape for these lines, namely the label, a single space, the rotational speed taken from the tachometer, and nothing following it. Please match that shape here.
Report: 1400 rpm
